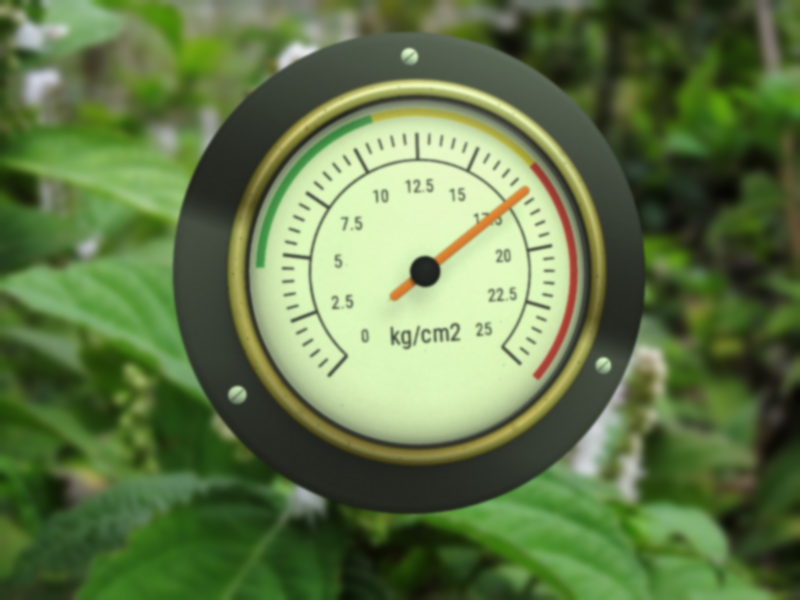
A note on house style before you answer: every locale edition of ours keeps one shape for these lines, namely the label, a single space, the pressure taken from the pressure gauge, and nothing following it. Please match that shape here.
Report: 17.5 kg/cm²
